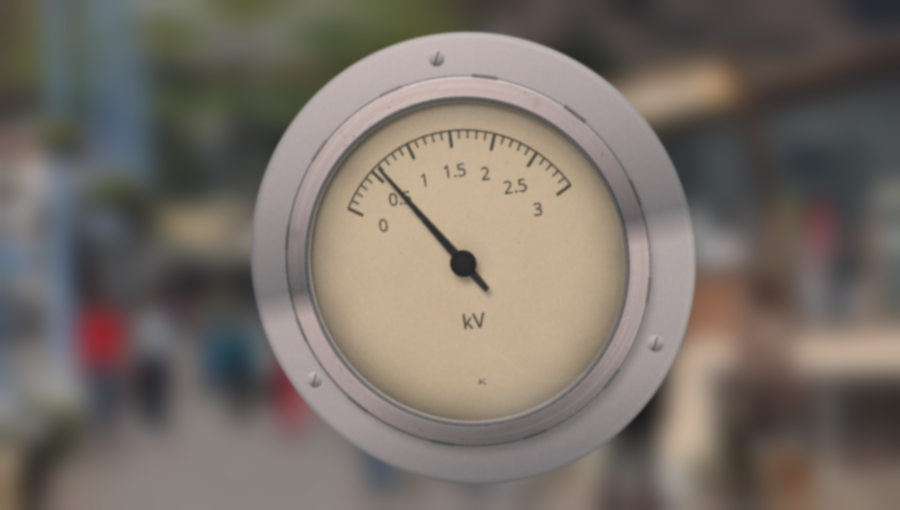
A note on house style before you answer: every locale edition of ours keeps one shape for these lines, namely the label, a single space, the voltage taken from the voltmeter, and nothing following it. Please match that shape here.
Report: 0.6 kV
